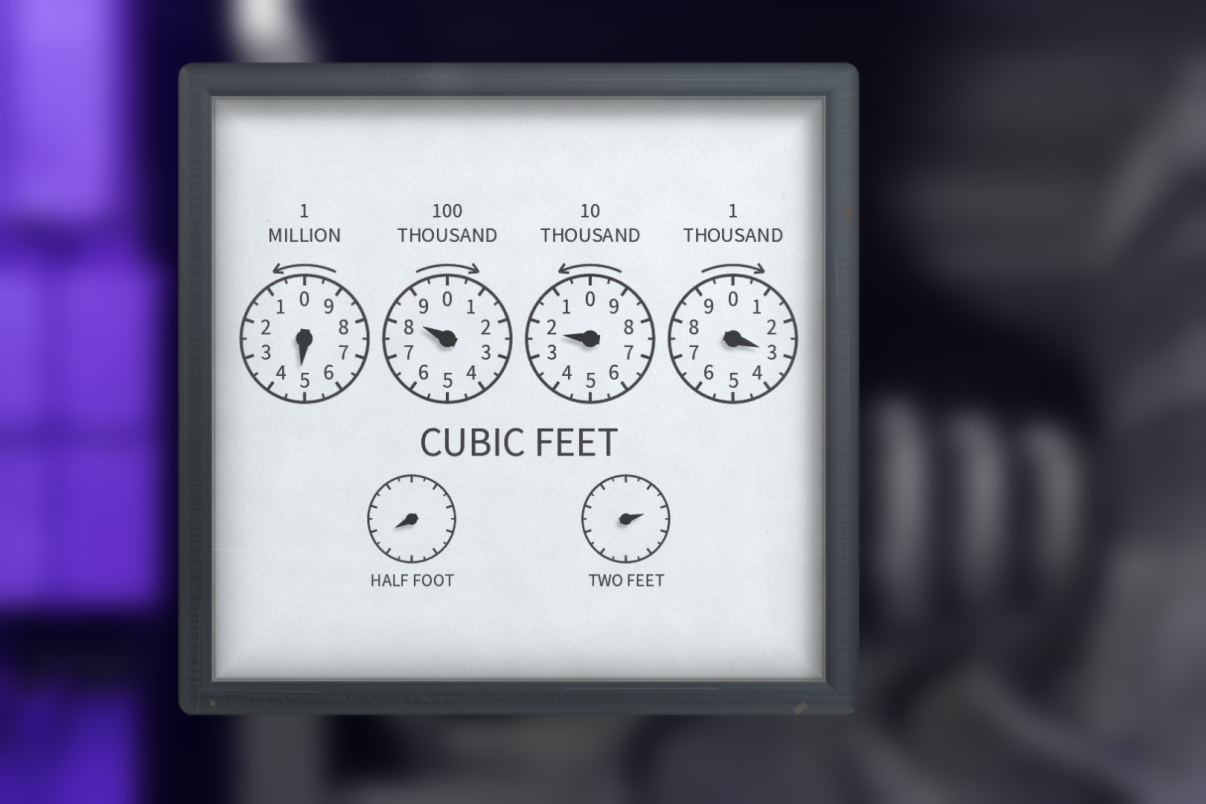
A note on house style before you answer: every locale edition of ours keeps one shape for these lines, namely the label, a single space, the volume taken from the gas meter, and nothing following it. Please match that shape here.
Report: 482300 ft³
